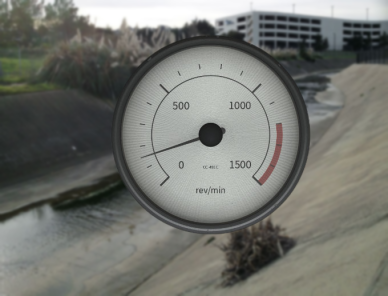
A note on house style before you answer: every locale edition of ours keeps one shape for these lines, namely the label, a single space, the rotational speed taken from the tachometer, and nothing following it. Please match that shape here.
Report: 150 rpm
